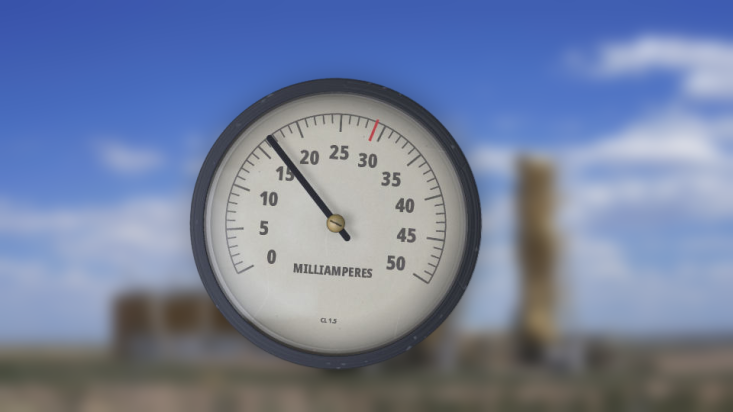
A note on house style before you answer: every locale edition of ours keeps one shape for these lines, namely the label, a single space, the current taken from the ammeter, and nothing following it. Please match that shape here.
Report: 16.5 mA
